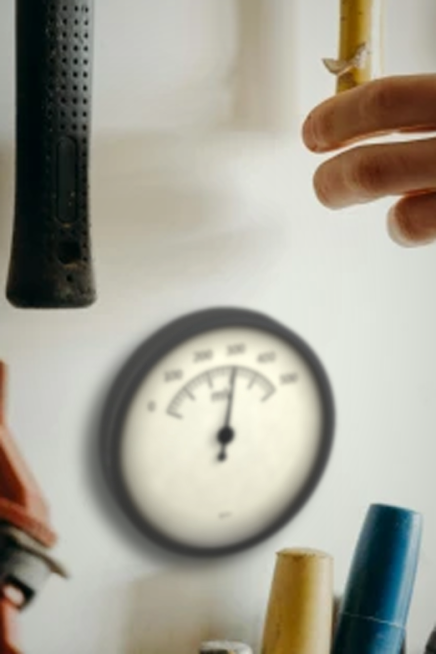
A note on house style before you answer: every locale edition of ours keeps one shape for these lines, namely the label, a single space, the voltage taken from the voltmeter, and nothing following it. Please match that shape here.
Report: 300 mV
